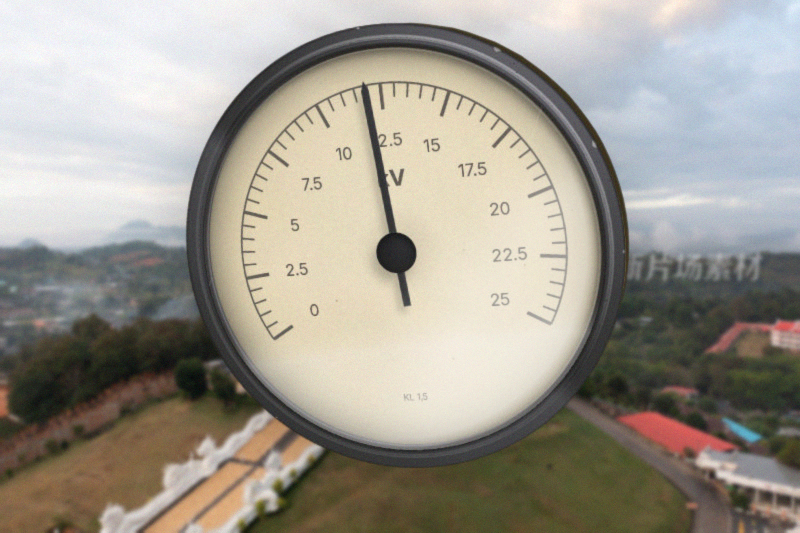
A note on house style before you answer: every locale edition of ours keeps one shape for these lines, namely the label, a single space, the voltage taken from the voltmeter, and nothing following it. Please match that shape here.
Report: 12 kV
